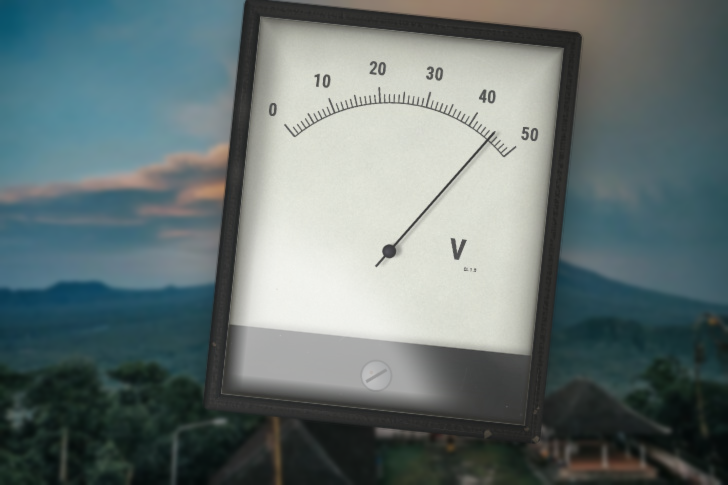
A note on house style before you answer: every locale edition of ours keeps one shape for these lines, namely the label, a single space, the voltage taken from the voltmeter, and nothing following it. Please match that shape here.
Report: 45 V
